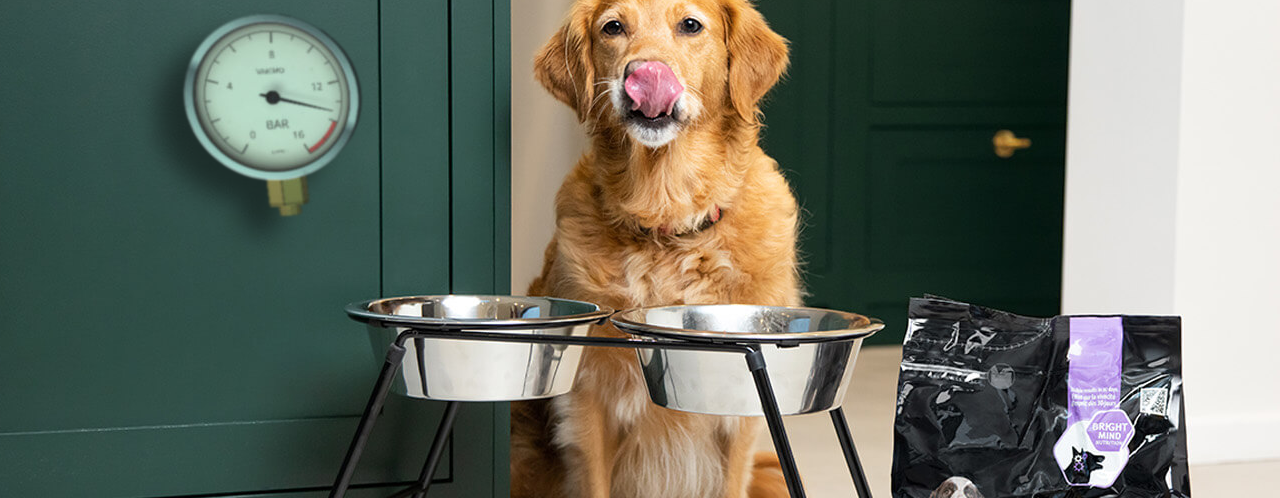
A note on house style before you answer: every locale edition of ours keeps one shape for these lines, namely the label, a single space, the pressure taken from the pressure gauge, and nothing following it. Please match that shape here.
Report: 13.5 bar
